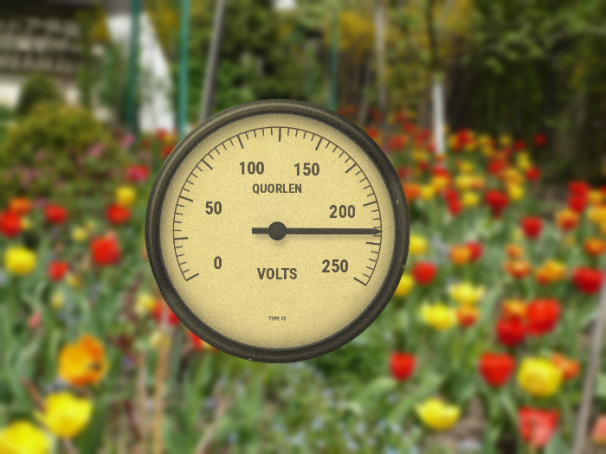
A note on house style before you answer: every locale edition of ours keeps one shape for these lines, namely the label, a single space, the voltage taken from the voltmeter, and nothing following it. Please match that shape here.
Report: 217.5 V
